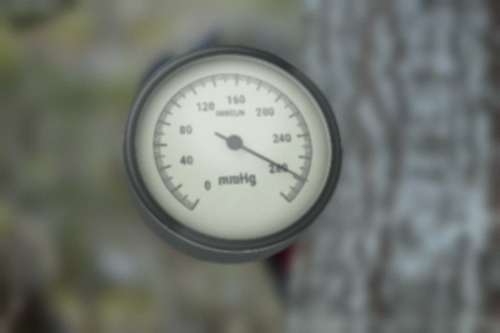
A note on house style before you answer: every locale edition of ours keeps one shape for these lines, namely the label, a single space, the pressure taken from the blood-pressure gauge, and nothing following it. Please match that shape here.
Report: 280 mmHg
